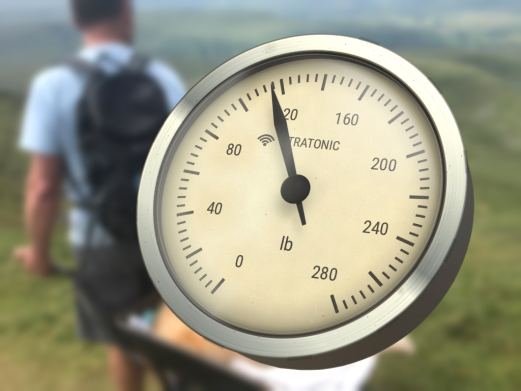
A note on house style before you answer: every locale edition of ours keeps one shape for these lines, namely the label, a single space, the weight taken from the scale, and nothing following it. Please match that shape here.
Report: 116 lb
